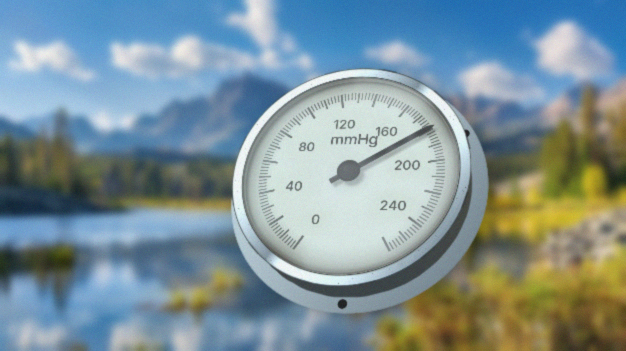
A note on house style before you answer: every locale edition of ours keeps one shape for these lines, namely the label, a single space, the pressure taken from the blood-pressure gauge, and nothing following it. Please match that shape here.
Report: 180 mmHg
